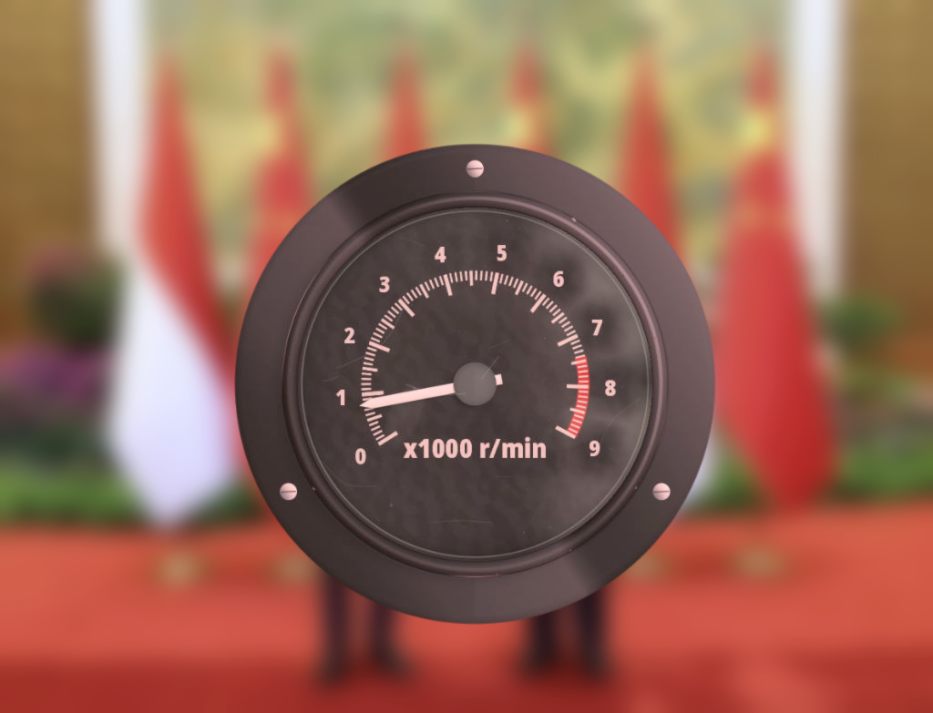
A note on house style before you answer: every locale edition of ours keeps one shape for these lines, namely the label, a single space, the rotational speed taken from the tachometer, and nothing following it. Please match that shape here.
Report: 800 rpm
